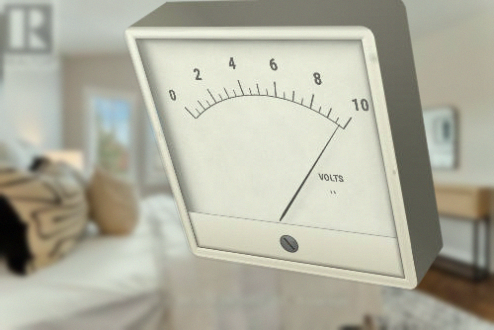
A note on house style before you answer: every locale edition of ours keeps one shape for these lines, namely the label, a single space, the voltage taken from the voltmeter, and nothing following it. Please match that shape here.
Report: 9.75 V
